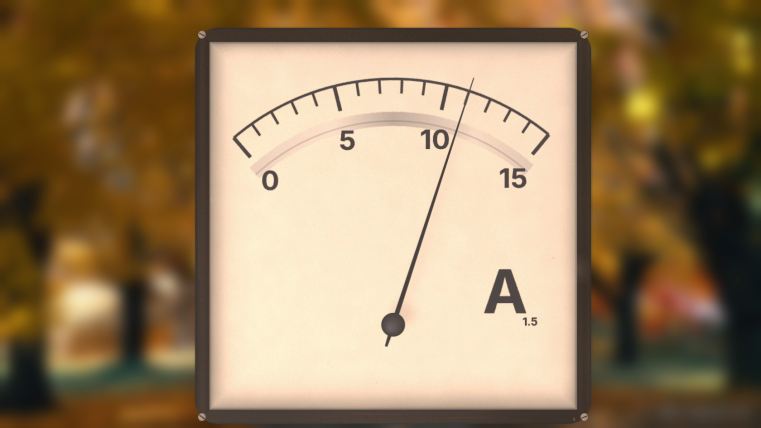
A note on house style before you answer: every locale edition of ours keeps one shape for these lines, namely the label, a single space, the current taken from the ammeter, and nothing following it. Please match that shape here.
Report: 11 A
